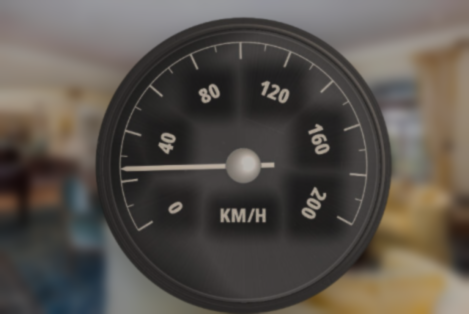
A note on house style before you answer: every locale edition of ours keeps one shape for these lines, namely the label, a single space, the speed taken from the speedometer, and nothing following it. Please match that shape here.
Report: 25 km/h
